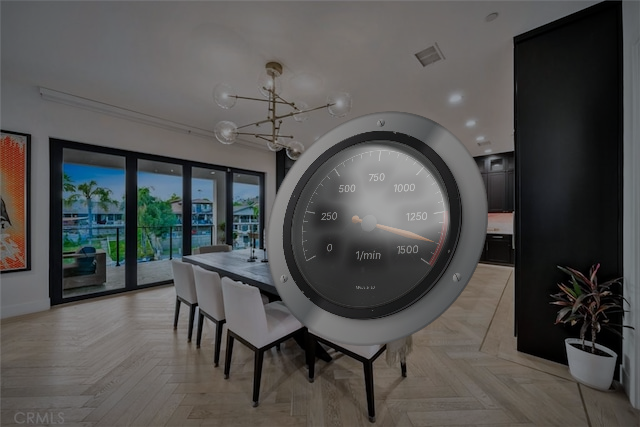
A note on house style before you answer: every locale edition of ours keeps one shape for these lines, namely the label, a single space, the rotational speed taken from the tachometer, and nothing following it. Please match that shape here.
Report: 1400 rpm
